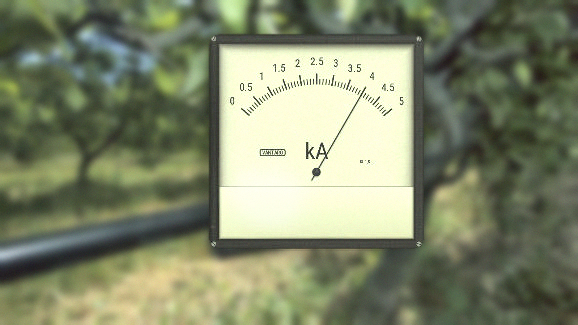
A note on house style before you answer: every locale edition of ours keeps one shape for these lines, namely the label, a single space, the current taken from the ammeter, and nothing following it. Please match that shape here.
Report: 4 kA
